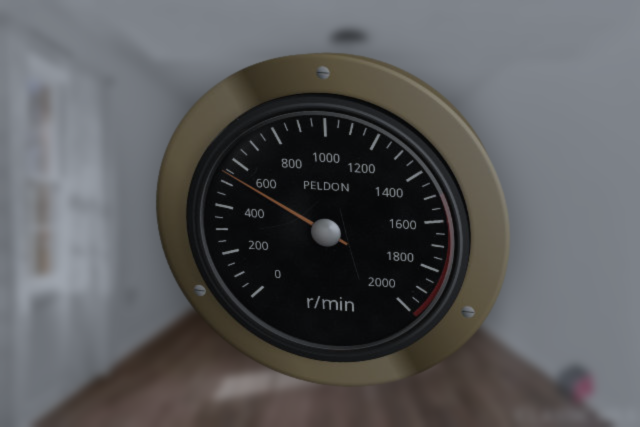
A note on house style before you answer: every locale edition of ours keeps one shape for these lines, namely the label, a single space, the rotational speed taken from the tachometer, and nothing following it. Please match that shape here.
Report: 550 rpm
